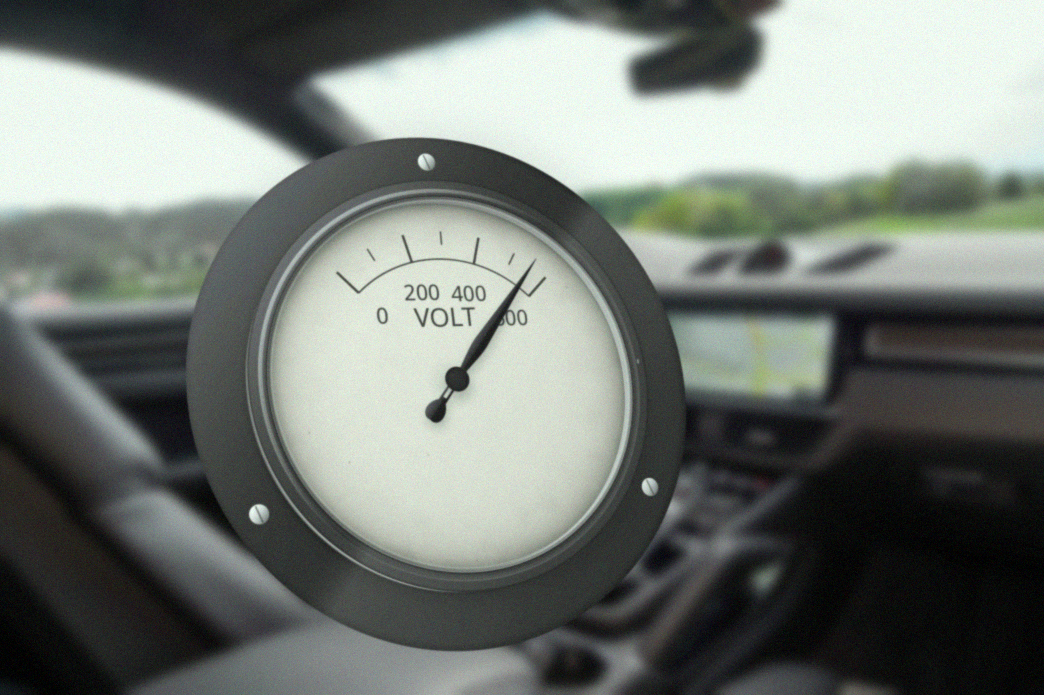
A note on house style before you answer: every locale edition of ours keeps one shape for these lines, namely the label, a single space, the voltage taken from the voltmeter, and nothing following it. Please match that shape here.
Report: 550 V
